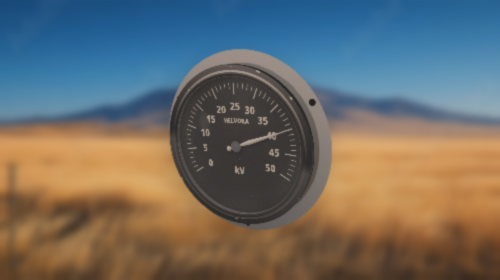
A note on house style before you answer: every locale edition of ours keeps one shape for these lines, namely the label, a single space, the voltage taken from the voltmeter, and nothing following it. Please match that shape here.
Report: 40 kV
